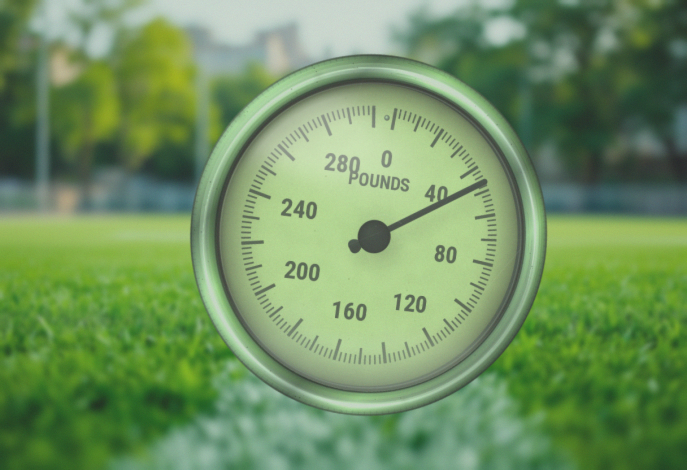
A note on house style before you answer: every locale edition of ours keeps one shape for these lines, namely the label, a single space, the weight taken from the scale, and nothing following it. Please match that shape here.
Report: 46 lb
